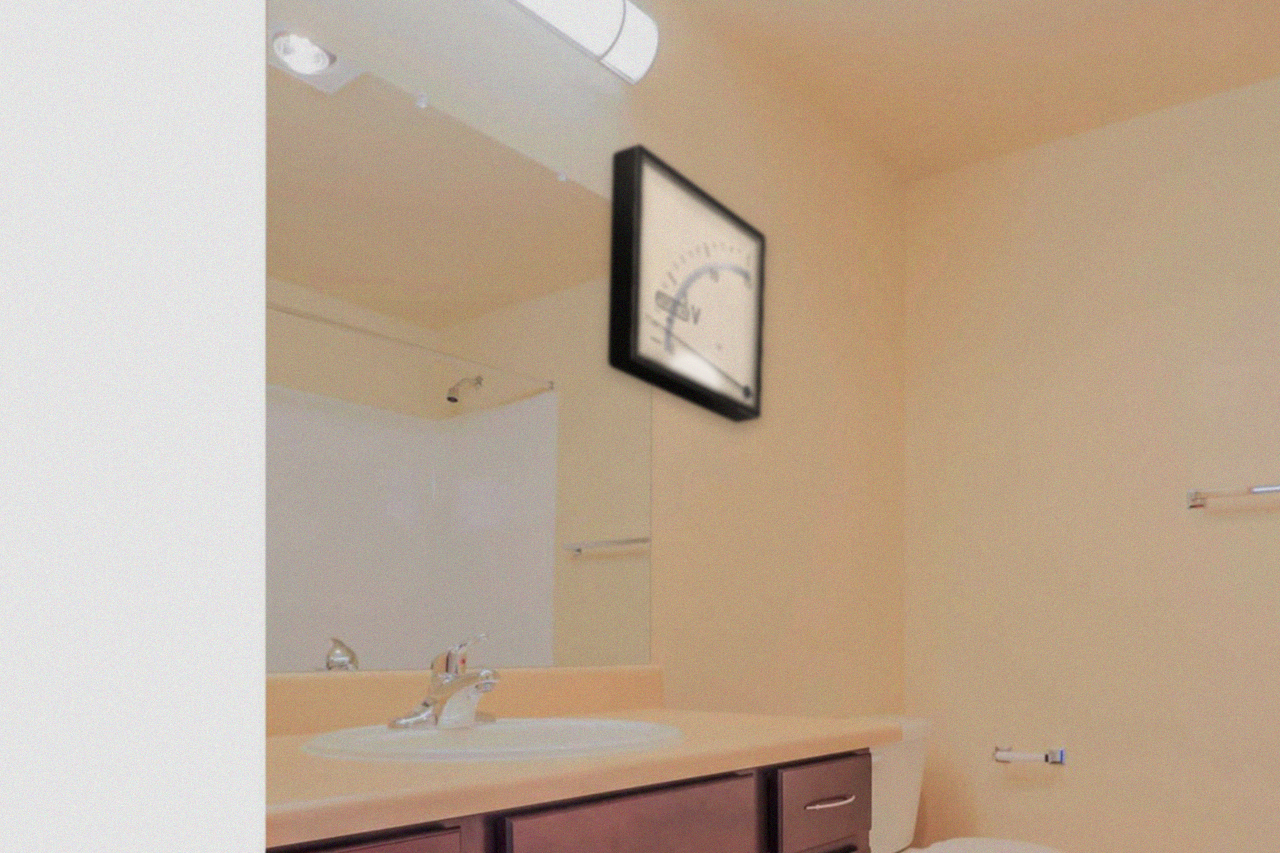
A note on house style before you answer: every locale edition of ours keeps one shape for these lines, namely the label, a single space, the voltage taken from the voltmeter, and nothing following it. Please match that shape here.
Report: 1 V
